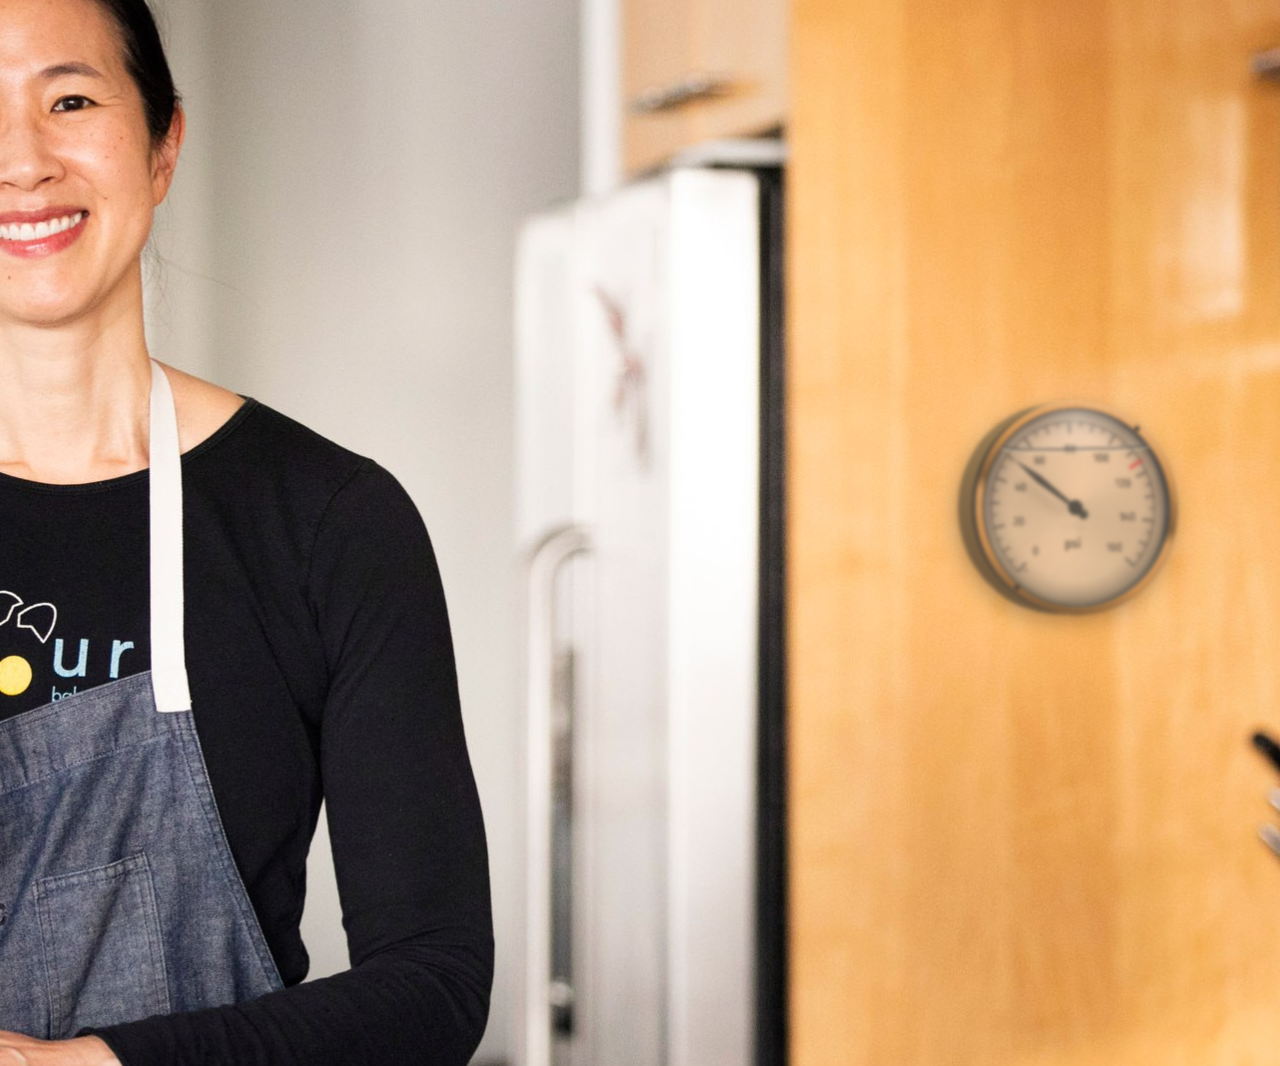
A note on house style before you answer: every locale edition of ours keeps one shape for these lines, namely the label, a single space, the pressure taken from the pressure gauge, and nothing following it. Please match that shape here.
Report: 50 psi
